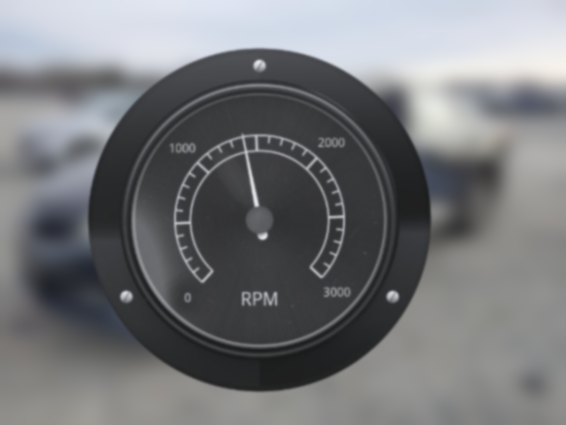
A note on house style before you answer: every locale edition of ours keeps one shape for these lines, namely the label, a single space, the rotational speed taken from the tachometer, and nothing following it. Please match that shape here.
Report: 1400 rpm
